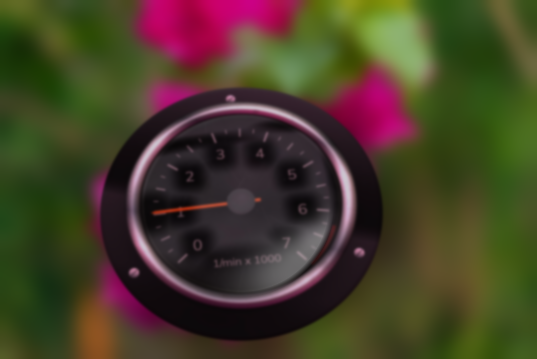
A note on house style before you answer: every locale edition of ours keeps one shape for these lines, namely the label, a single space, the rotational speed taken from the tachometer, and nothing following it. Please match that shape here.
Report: 1000 rpm
